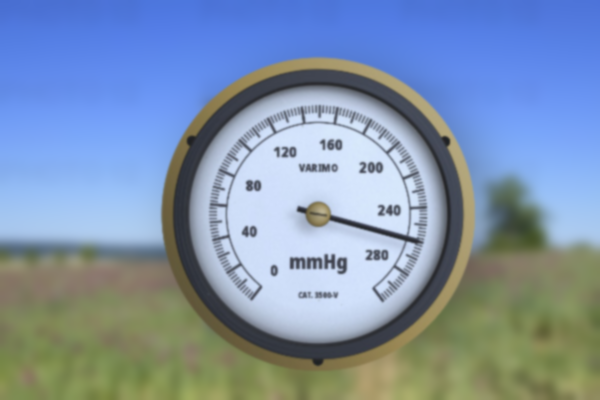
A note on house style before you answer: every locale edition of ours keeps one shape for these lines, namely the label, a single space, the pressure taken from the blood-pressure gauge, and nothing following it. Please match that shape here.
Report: 260 mmHg
